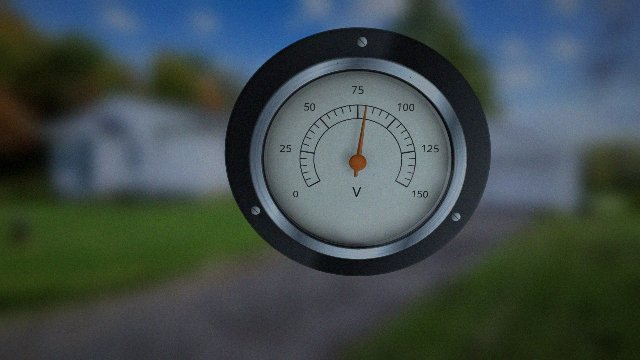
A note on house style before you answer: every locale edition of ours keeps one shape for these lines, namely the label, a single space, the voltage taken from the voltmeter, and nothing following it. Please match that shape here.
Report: 80 V
